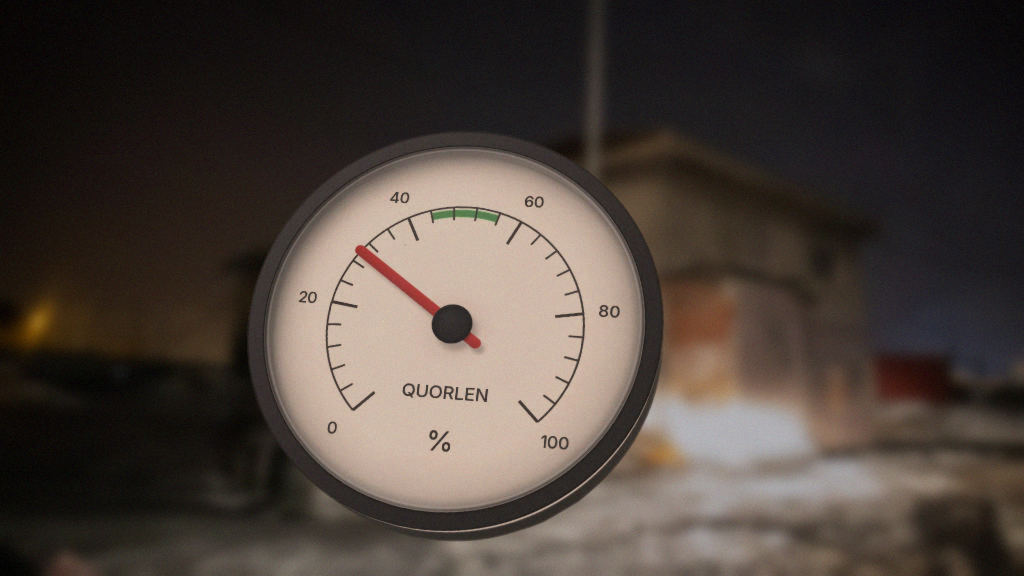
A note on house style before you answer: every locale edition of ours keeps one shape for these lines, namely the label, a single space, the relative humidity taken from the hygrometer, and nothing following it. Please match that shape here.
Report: 30 %
